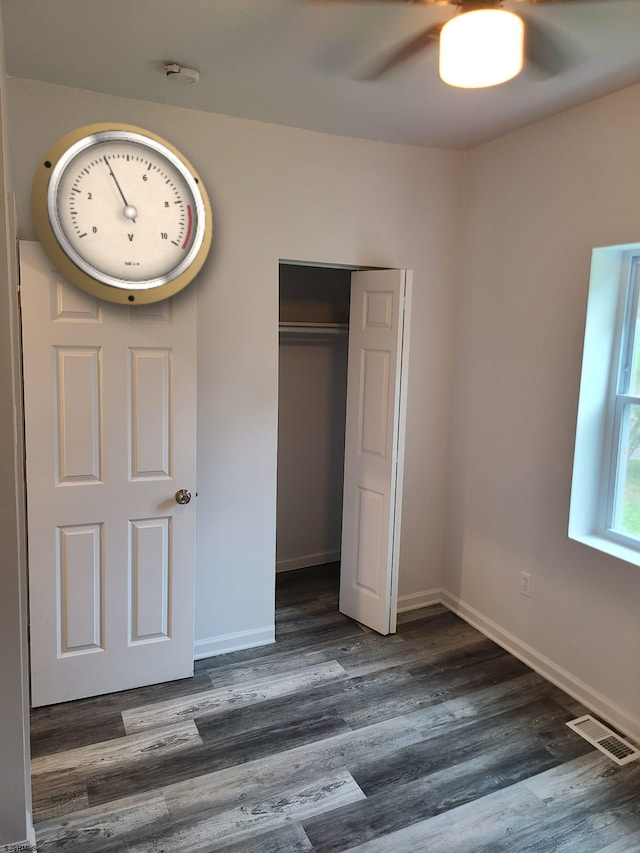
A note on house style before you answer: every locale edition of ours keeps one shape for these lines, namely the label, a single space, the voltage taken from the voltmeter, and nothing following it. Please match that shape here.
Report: 4 V
